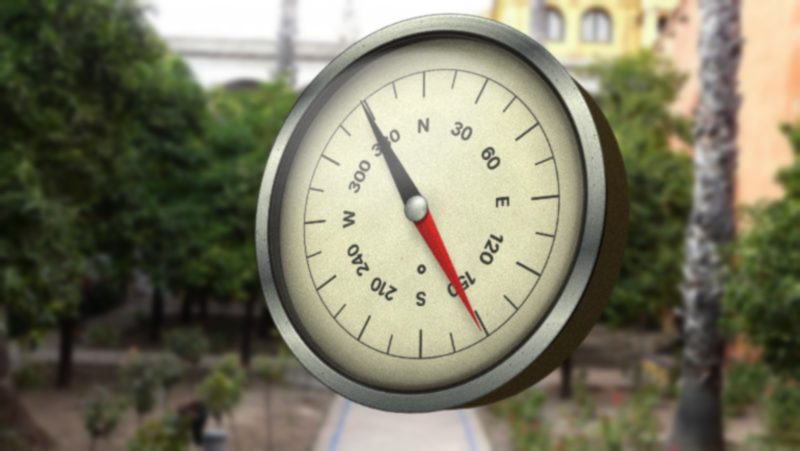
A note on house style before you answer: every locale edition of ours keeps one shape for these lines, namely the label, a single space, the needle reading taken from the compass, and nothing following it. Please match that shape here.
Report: 150 °
